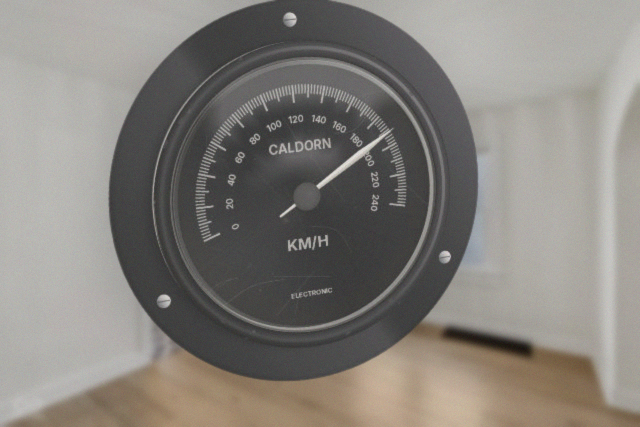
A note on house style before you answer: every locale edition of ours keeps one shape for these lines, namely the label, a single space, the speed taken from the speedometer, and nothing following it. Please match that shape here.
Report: 190 km/h
